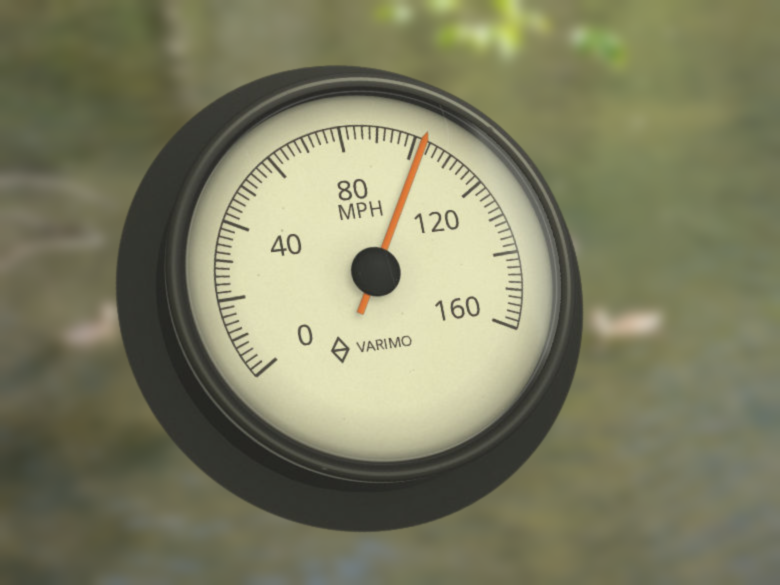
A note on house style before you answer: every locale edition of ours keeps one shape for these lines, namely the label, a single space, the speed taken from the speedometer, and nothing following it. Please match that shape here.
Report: 102 mph
